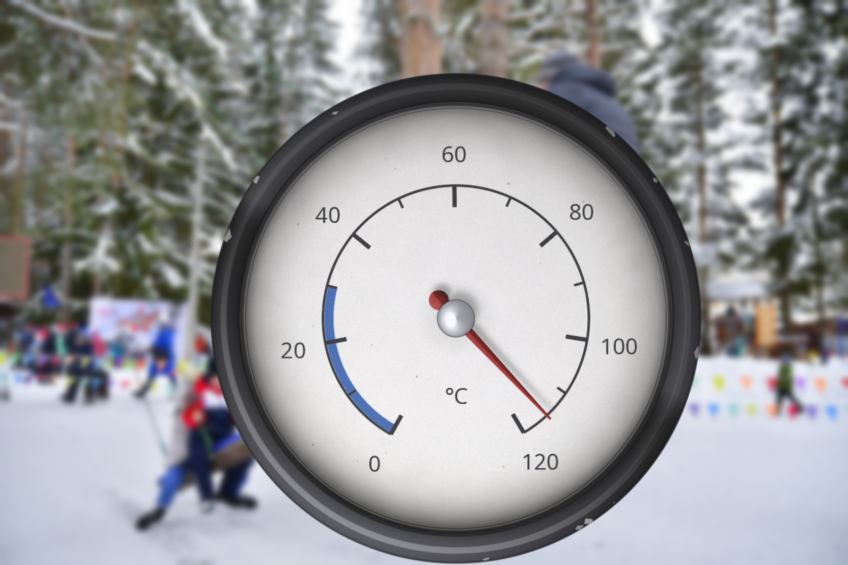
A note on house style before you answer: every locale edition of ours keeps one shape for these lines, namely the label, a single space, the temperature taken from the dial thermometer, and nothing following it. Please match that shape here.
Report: 115 °C
